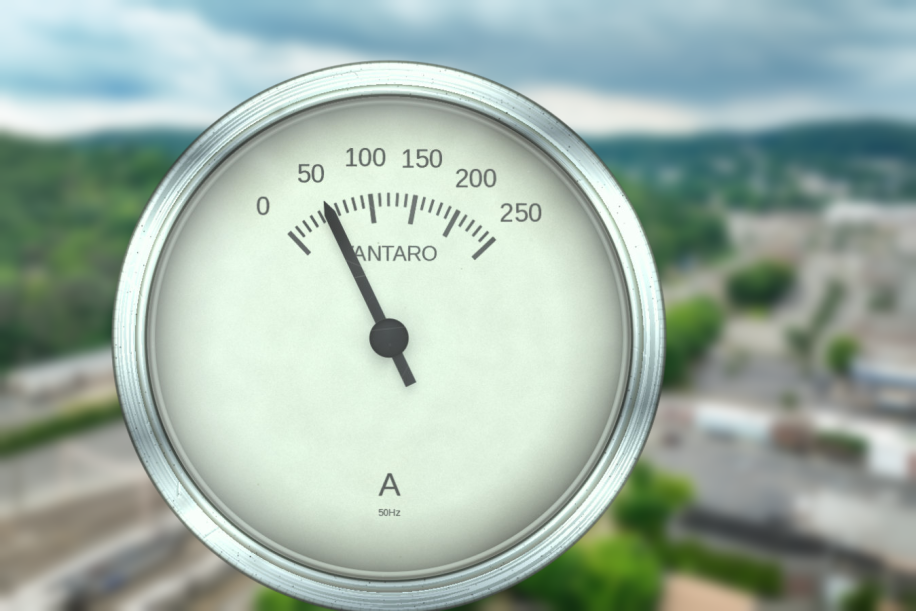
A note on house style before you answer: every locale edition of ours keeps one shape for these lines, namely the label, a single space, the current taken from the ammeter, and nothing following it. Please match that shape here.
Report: 50 A
